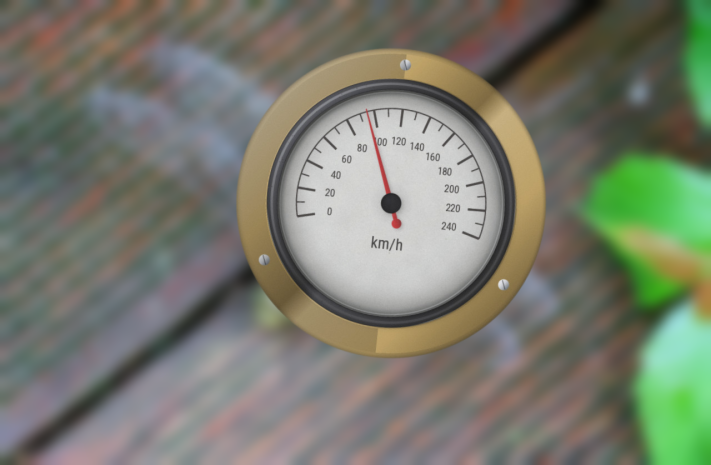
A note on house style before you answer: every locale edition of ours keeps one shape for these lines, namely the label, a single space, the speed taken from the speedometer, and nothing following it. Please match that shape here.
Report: 95 km/h
